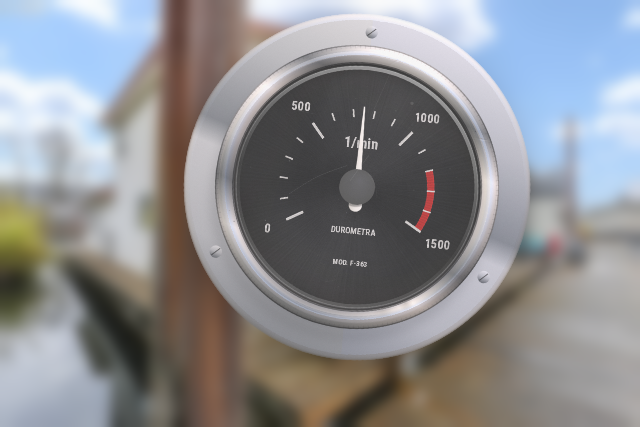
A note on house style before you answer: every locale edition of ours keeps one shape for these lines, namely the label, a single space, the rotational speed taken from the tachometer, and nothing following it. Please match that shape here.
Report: 750 rpm
